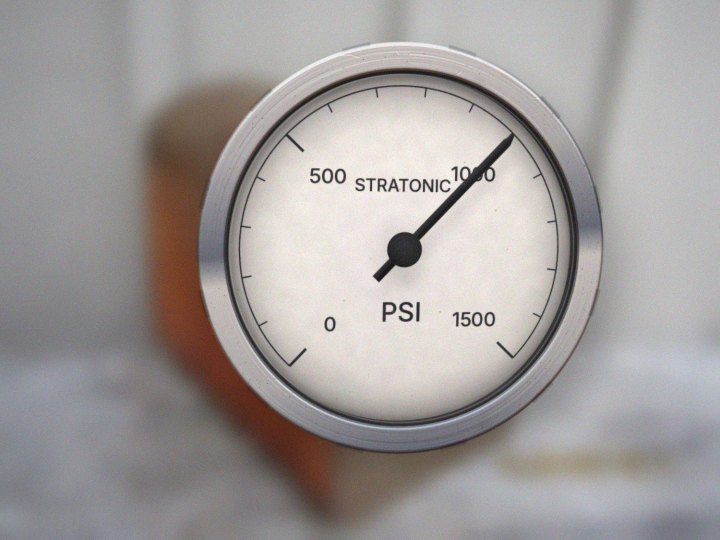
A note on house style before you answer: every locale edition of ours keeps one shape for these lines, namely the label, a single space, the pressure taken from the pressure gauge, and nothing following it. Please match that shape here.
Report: 1000 psi
